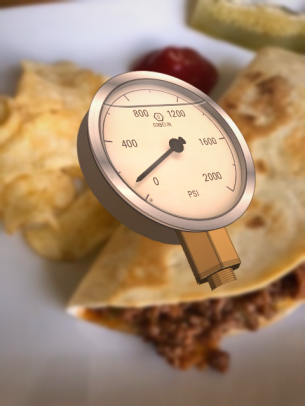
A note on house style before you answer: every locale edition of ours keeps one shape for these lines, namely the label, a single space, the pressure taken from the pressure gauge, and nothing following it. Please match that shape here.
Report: 100 psi
